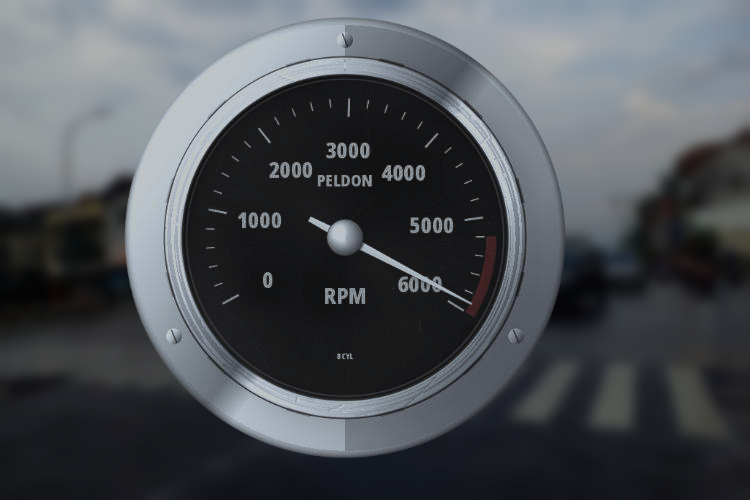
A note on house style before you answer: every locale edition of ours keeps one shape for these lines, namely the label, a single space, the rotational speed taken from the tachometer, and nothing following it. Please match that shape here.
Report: 5900 rpm
